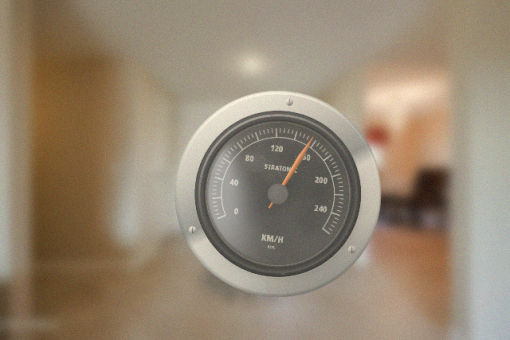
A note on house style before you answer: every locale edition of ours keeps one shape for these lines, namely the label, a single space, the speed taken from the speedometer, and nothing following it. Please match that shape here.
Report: 156 km/h
